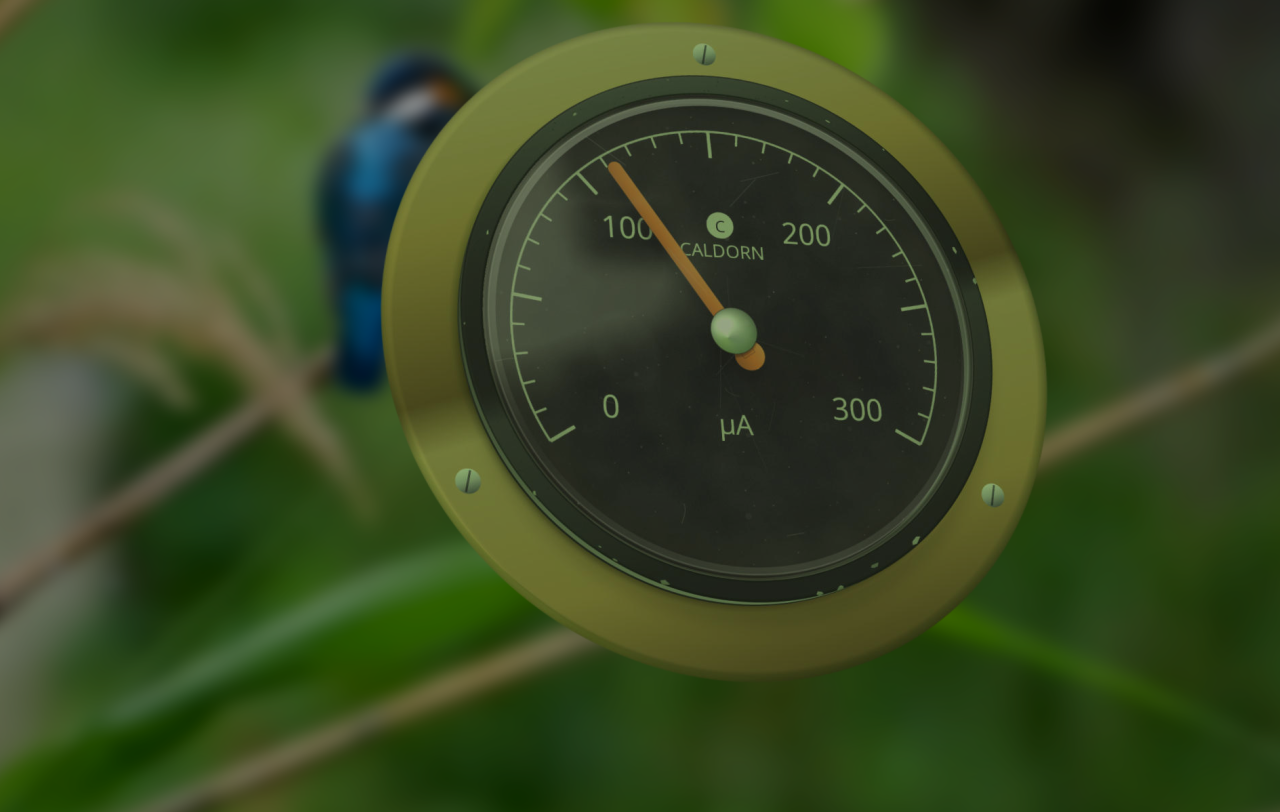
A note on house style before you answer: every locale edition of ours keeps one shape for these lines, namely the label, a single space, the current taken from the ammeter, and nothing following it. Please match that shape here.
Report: 110 µA
